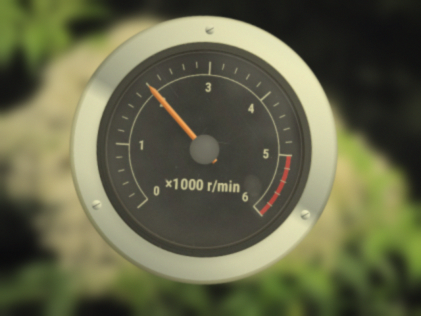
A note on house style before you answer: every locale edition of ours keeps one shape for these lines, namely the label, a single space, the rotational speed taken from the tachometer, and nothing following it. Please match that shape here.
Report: 2000 rpm
